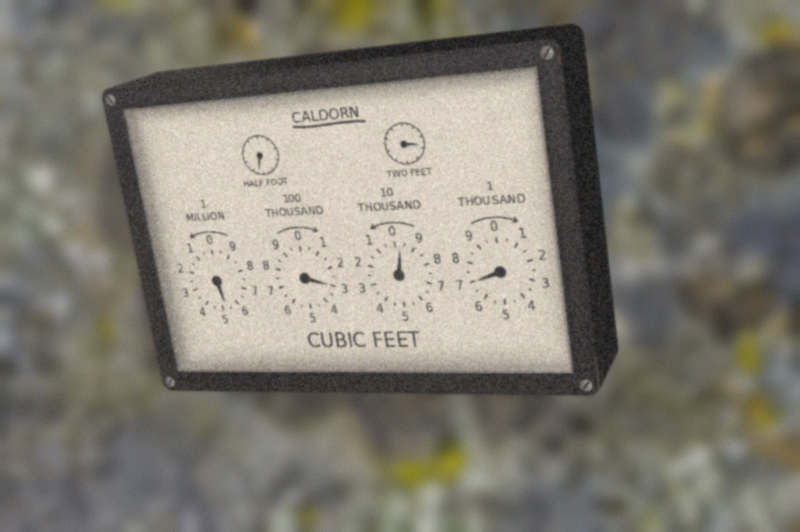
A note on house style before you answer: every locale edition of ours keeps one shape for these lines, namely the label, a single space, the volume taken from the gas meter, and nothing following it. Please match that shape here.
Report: 529700 ft³
